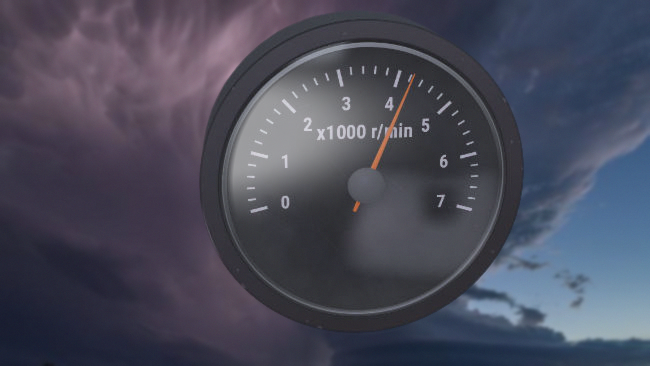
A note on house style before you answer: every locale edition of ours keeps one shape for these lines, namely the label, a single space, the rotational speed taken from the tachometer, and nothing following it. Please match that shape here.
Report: 4200 rpm
